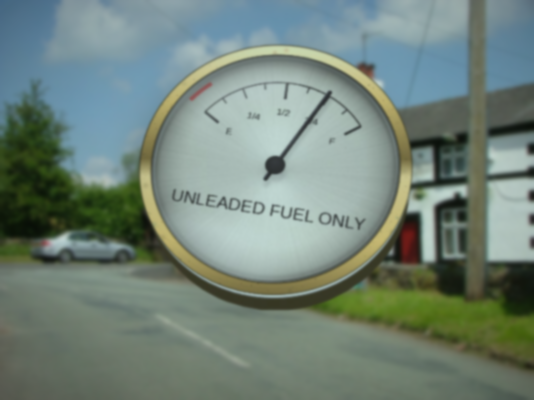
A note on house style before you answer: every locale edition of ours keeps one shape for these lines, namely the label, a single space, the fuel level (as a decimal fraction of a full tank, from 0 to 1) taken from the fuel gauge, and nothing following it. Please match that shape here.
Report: 0.75
